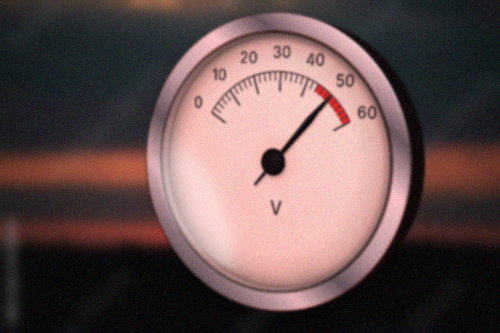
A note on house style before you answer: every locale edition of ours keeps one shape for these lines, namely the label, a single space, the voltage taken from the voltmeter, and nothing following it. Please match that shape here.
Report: 50 V
